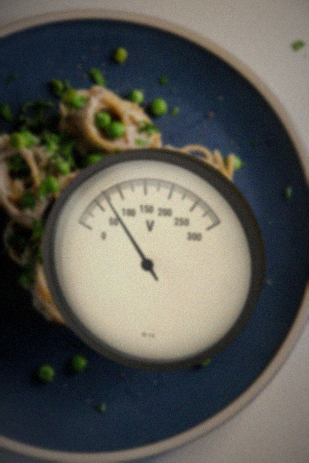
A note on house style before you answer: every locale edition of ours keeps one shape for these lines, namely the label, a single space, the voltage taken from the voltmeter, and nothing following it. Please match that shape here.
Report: 75 V
